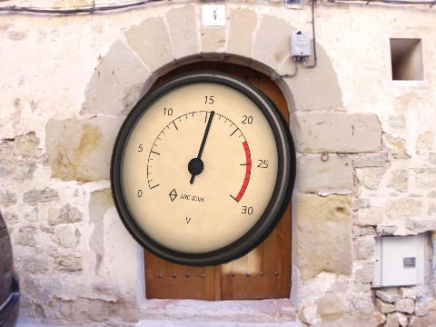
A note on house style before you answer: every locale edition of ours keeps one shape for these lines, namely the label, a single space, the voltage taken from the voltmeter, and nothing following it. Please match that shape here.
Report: 16 V
